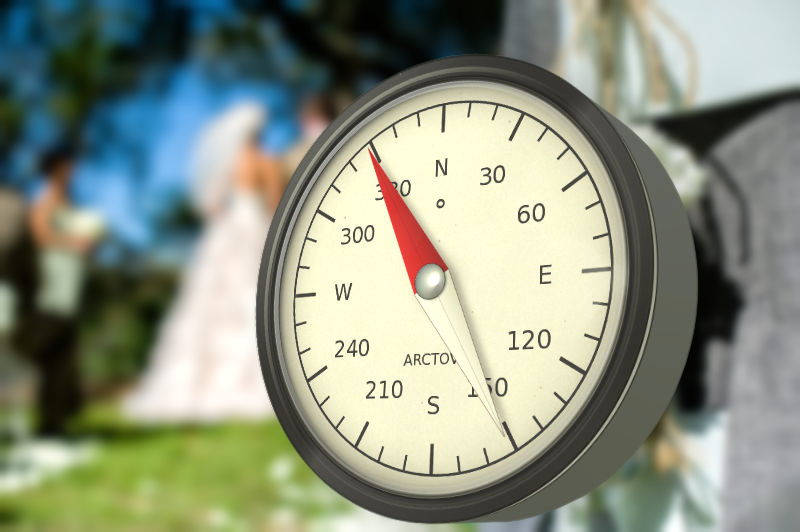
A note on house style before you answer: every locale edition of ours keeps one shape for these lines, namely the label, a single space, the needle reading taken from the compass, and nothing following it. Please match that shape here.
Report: 330 °
